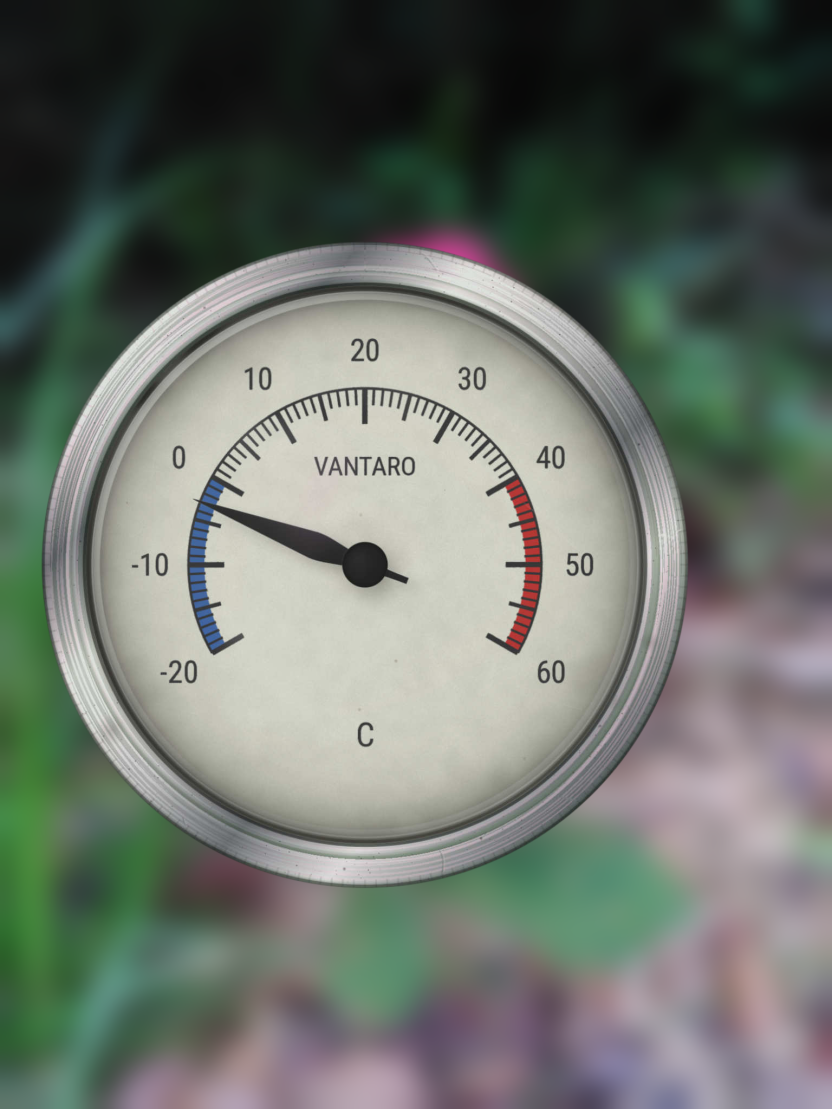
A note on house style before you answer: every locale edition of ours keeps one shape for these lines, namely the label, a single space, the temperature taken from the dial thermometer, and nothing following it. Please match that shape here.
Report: -3 °C
